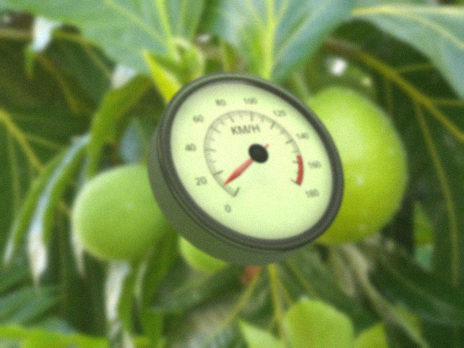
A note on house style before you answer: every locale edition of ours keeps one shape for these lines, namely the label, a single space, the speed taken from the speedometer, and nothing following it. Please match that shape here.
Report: 10 km/h
